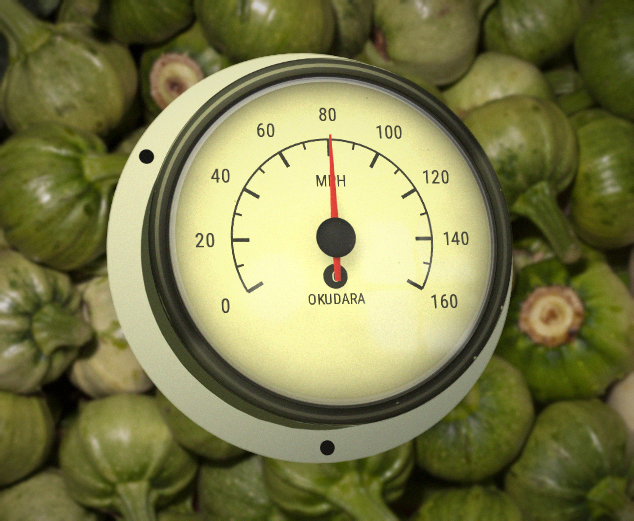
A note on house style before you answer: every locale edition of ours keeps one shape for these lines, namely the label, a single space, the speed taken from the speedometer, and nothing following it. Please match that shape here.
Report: 80 mph
